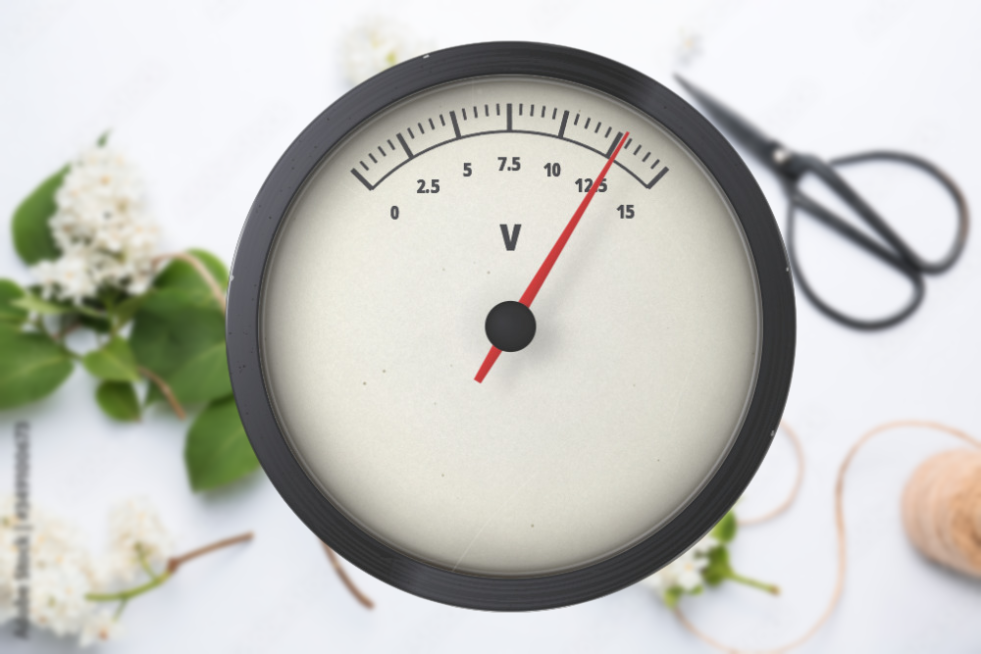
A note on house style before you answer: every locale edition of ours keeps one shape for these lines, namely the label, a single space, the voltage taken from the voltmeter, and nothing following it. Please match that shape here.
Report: 12.75 V
